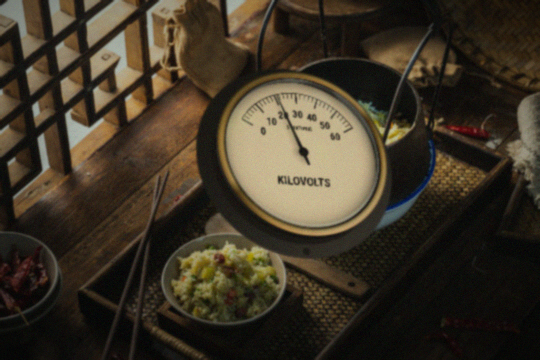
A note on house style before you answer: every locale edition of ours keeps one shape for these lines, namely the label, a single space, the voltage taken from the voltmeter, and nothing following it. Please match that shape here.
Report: 20 kV
